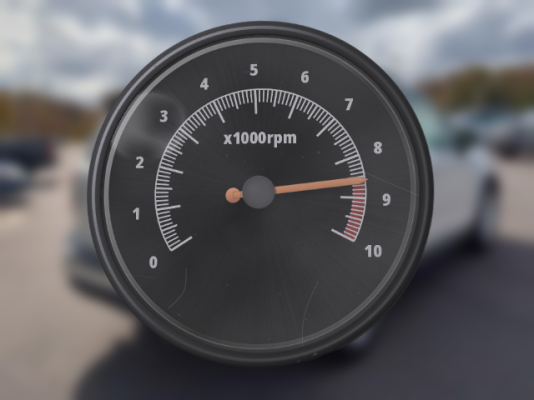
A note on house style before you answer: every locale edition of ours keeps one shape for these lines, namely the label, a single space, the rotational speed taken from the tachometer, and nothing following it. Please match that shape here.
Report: 8600 rpm
